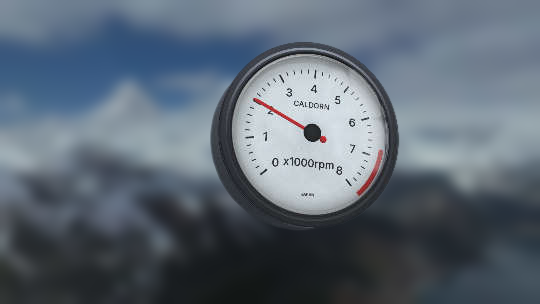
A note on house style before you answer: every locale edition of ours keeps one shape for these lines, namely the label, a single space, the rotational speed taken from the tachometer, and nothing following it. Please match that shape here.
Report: 2000 rpm
